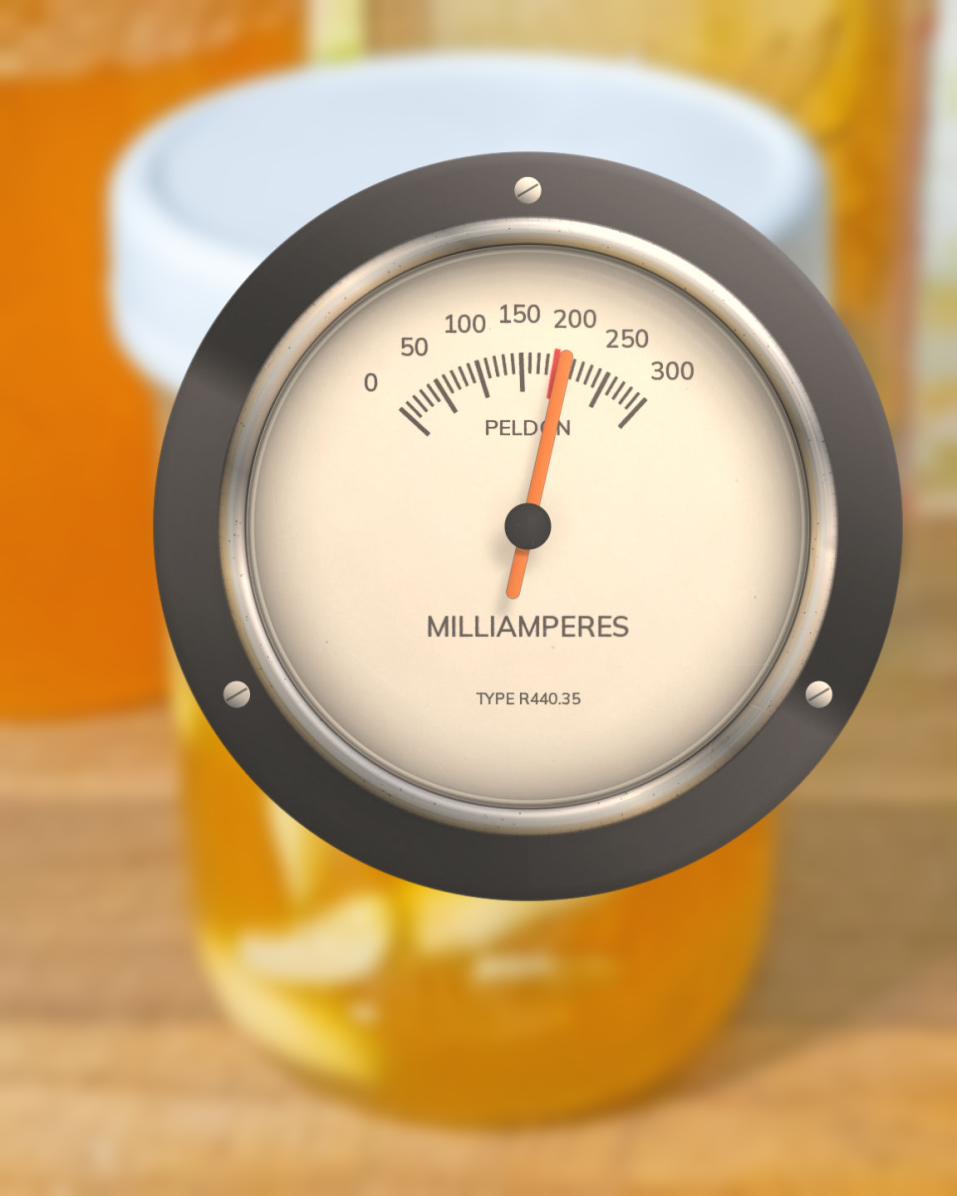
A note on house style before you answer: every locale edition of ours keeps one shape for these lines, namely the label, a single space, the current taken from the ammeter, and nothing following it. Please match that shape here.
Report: 200 mA
